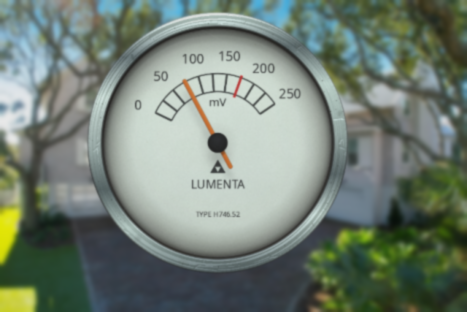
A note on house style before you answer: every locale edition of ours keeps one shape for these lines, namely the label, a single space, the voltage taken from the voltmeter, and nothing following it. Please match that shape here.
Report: 75 mV
